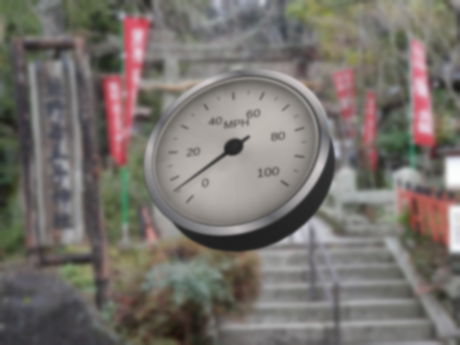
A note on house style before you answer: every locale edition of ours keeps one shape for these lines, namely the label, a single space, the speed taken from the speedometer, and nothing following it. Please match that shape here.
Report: 5 mph
